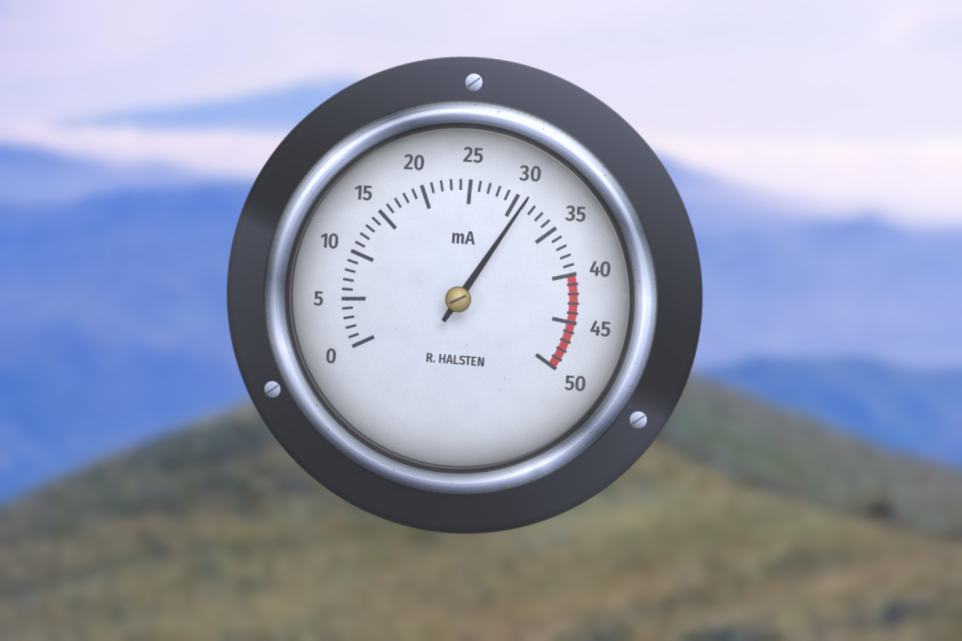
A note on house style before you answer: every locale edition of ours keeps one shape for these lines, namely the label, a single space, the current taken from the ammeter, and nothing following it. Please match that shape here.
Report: 31 mA
